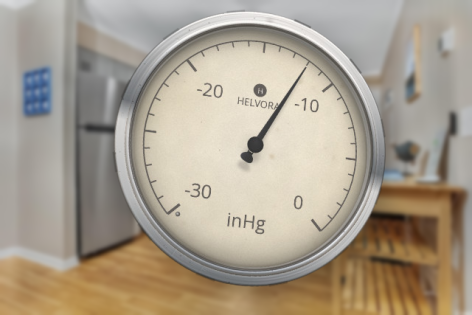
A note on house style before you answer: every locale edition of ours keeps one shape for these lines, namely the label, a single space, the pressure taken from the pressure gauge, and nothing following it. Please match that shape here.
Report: -12 inHg
